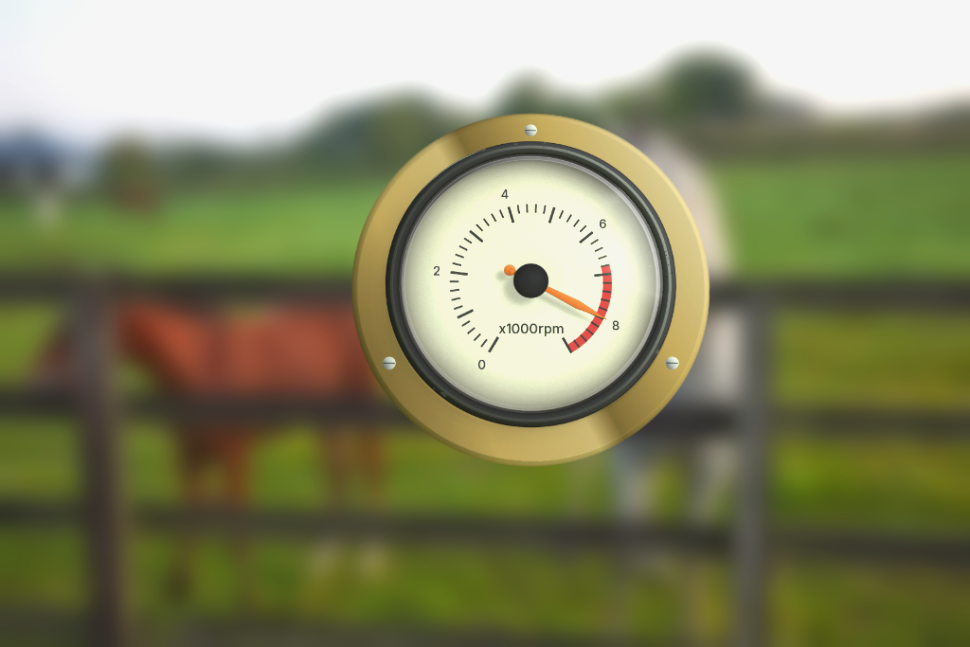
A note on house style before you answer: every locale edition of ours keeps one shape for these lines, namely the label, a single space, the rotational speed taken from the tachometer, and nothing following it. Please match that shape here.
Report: 8000 rpm
